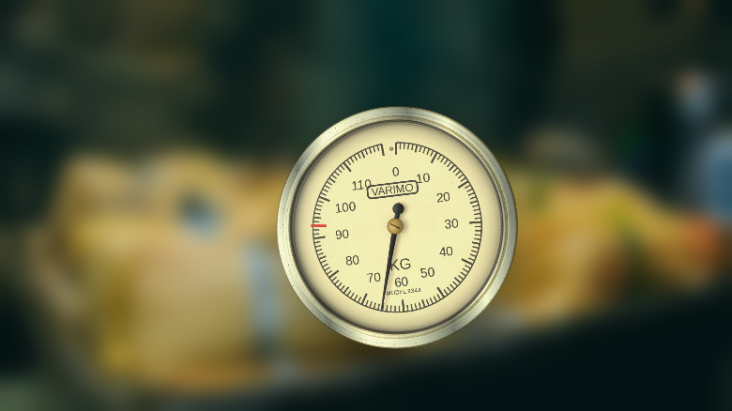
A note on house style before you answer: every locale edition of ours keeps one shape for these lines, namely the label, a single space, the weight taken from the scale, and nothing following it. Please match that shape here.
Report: 65 kg
